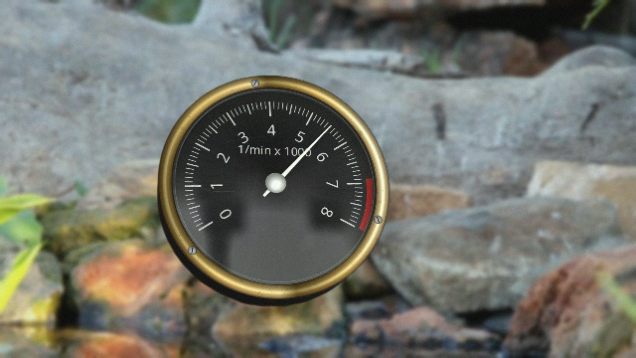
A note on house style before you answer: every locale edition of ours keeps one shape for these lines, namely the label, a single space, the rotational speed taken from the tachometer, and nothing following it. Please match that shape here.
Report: 5500 rpm
